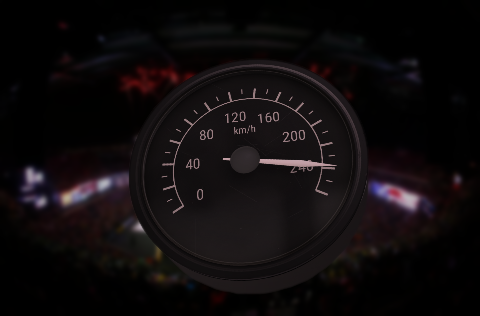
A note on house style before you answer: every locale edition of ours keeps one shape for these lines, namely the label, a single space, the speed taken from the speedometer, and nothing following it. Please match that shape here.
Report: 240 km/h
